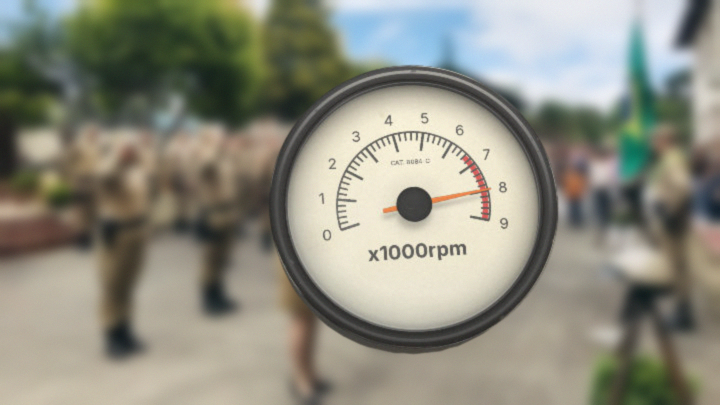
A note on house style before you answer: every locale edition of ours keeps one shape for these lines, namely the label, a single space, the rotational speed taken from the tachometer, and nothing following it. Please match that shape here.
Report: 8000 rpm
